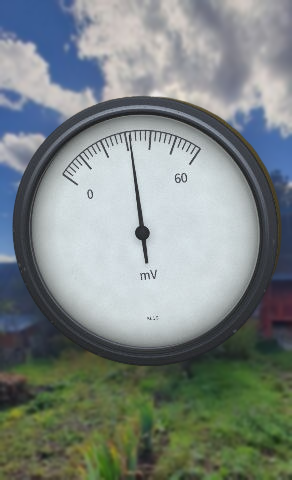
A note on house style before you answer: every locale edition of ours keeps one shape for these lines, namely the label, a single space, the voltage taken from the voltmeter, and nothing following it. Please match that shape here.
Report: 32 mV
